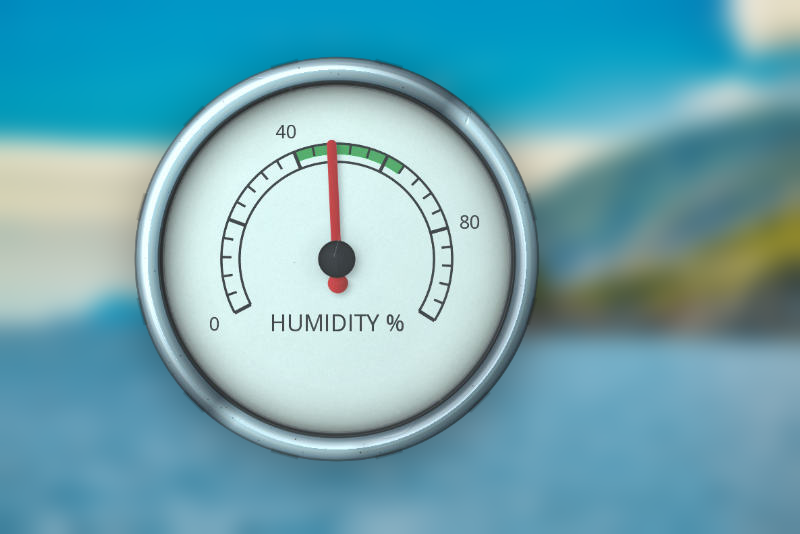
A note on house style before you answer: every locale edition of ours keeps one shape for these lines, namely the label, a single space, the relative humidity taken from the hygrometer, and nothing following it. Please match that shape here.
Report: 48 %
